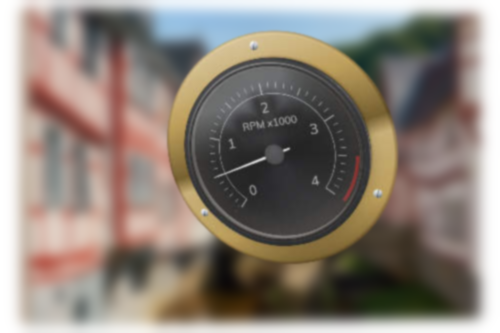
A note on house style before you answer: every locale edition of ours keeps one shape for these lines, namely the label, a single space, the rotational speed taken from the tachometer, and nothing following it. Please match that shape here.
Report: 500 rpm
